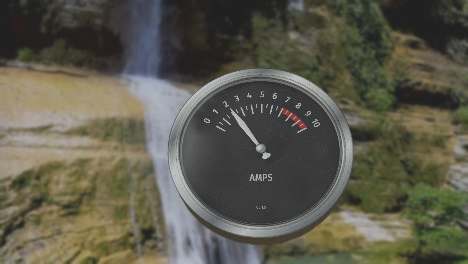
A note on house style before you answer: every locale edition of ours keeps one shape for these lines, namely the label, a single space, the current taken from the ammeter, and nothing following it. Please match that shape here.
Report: 2 A
